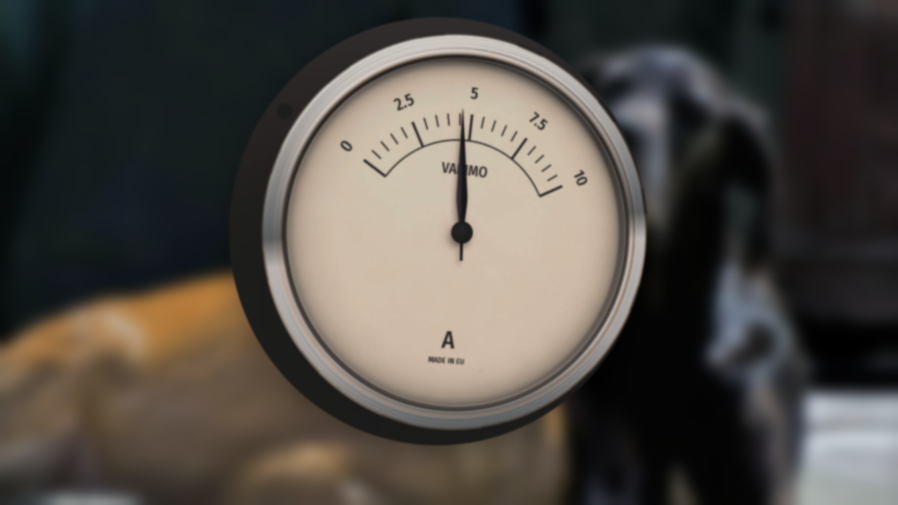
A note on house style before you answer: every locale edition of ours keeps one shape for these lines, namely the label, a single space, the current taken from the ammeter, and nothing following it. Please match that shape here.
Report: 4.5 A
